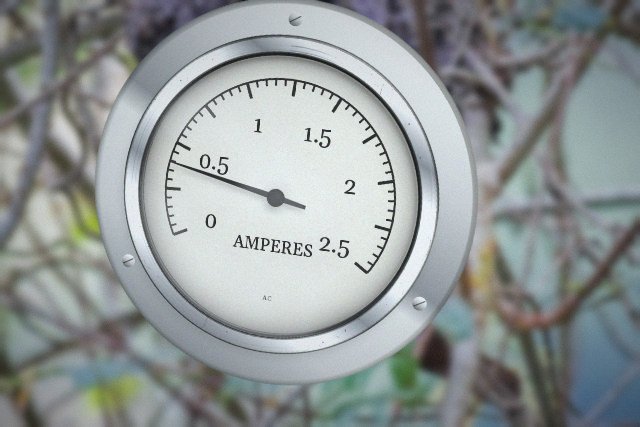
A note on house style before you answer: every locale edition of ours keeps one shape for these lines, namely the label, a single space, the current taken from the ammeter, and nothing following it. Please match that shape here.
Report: 0.4 A
